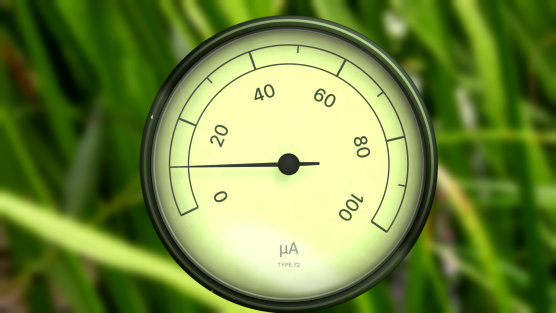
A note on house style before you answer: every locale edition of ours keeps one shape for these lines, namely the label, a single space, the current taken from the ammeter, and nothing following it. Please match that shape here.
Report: 10 µA
